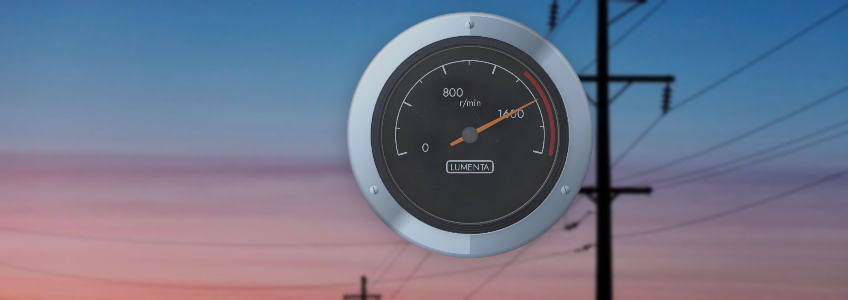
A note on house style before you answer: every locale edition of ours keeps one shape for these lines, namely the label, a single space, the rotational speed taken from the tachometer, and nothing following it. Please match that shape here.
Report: 1600 rpm
